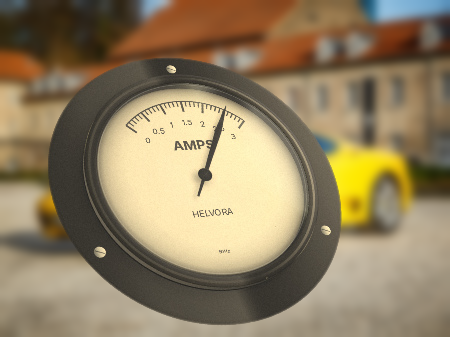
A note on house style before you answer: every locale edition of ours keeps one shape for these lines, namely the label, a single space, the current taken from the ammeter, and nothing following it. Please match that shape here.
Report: 2.5 A
